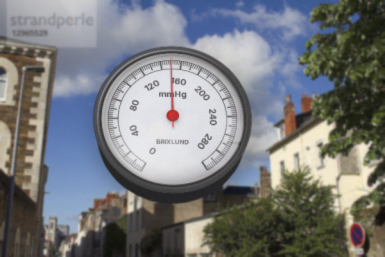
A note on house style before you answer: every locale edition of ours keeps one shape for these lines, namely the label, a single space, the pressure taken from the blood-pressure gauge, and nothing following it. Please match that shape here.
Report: 150 mmHg
